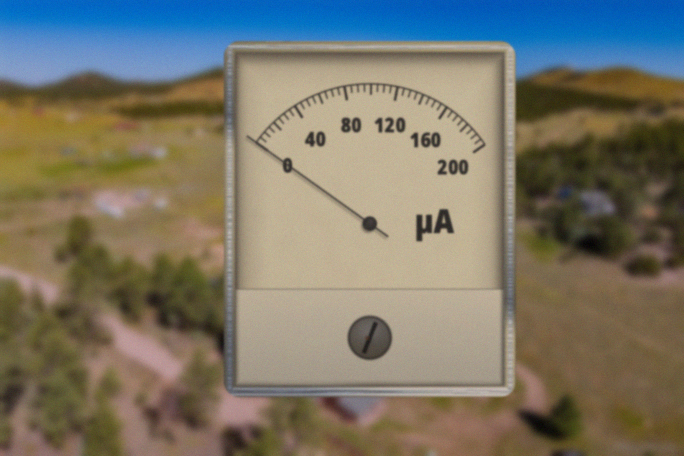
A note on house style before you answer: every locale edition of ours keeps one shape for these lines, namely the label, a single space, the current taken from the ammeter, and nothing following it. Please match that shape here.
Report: 0 µA
